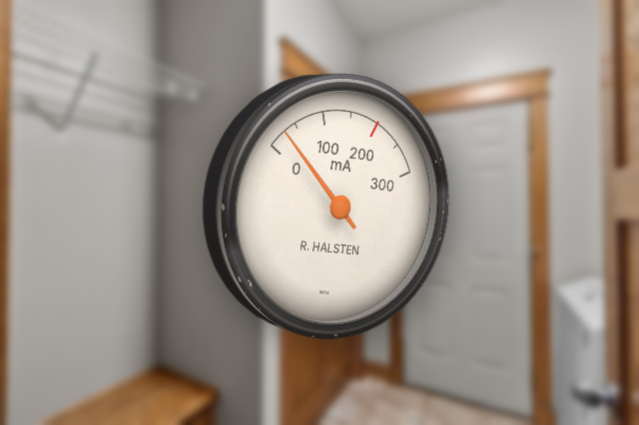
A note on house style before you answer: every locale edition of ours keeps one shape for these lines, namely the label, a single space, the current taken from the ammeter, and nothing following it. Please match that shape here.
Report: 25 mA
